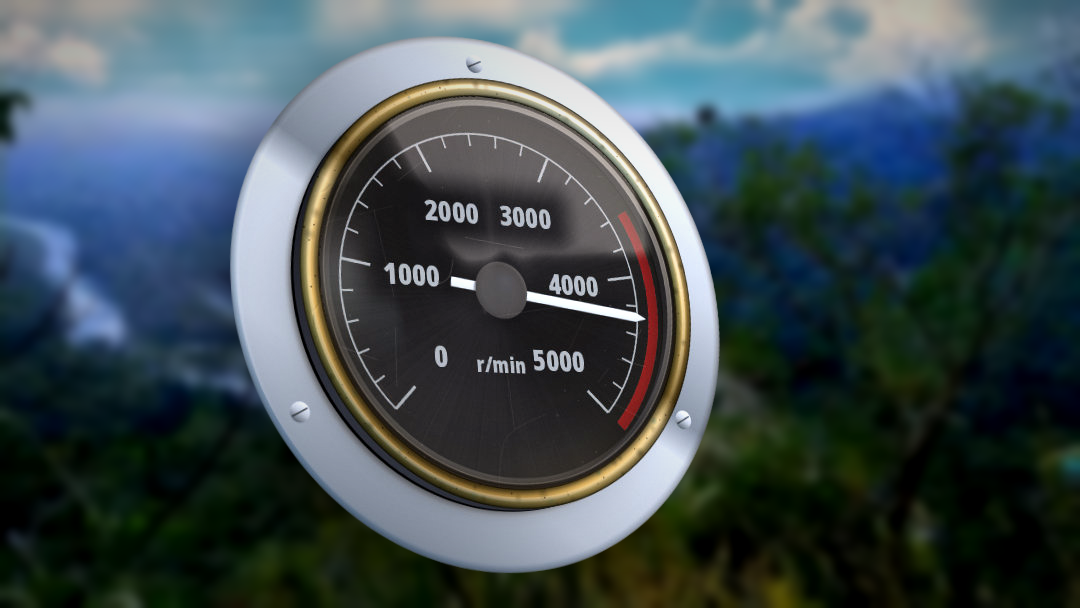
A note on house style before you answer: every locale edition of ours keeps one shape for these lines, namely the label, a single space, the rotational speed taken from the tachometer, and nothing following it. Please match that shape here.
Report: 4300 rpm
